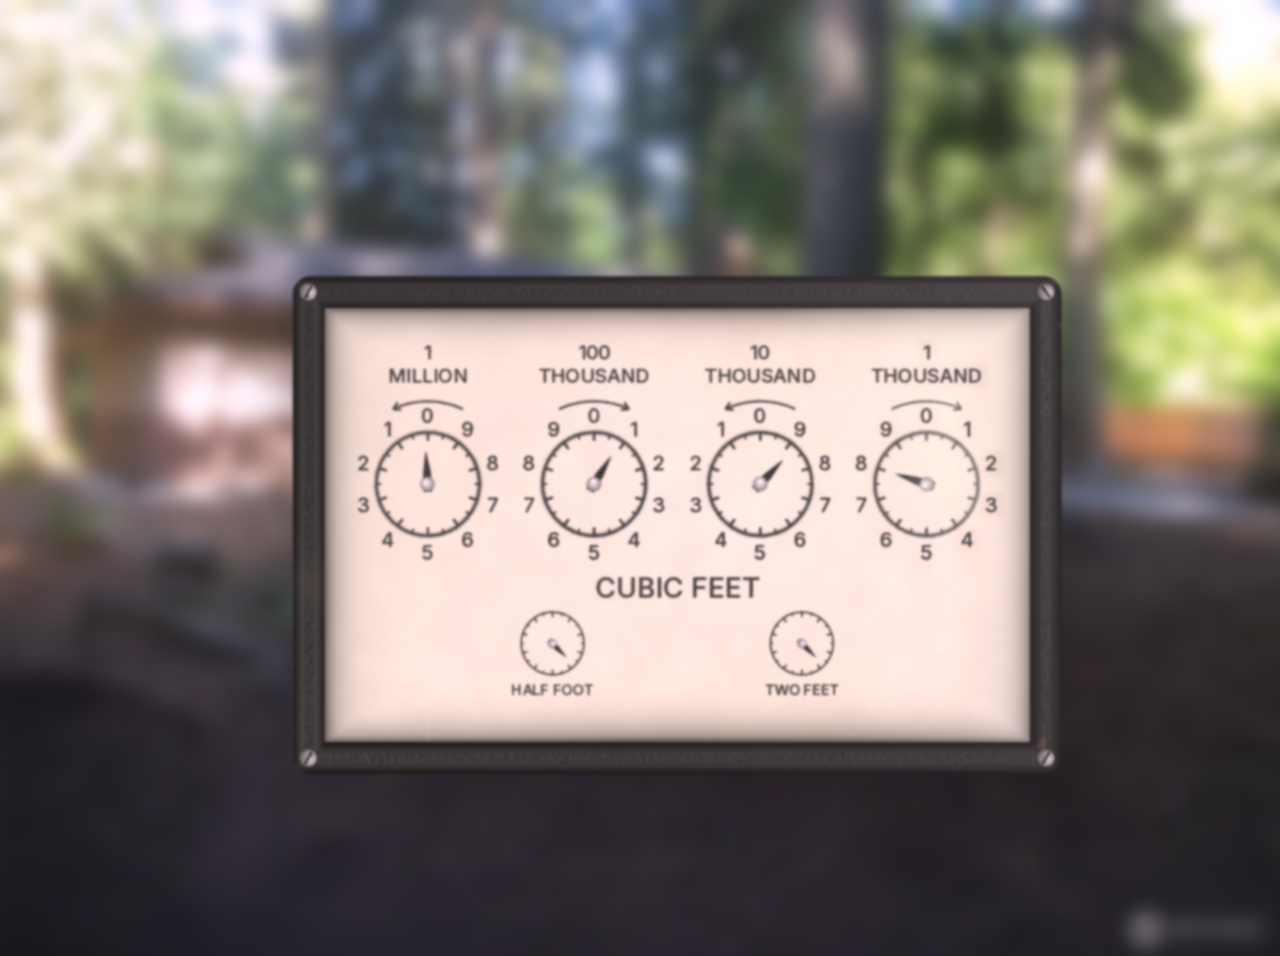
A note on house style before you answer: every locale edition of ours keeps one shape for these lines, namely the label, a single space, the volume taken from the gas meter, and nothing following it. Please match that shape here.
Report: 8800 ft³
